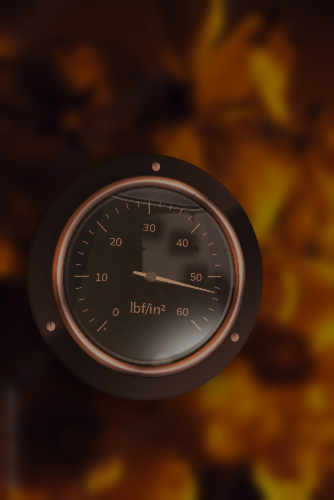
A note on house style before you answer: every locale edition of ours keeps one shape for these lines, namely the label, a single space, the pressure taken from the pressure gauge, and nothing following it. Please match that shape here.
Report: 53 psi
